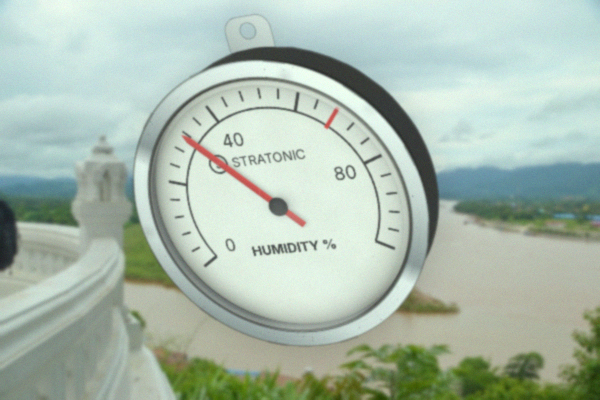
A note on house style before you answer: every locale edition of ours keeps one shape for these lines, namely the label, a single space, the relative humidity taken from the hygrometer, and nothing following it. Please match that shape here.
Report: 32 %
